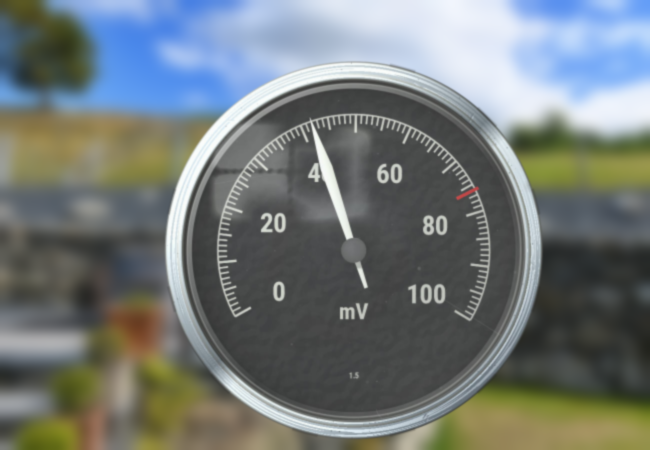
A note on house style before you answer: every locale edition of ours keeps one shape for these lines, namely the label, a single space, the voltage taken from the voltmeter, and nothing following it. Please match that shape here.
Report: 42 mV
